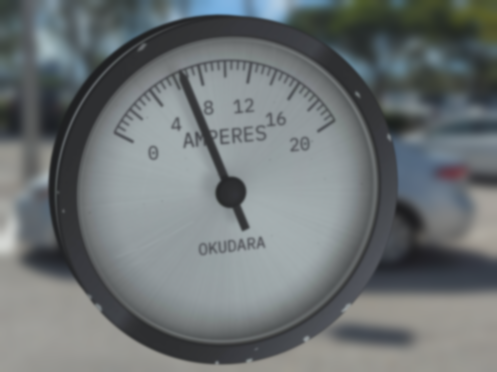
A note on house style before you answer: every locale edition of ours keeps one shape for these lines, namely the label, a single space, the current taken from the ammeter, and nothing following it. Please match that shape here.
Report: 6.5 A
